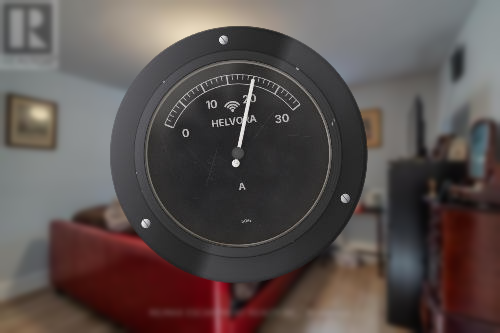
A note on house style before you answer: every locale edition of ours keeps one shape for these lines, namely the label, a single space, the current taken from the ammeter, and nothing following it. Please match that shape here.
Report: 20 A
